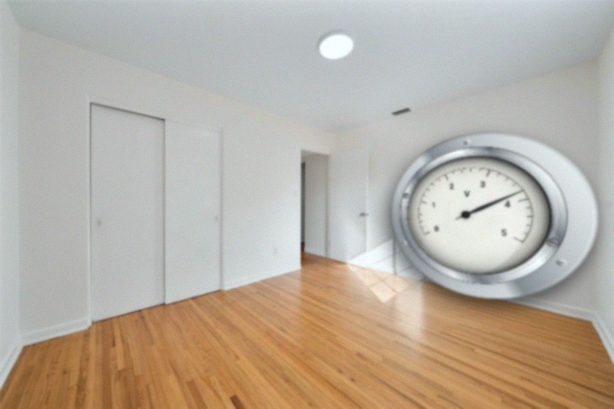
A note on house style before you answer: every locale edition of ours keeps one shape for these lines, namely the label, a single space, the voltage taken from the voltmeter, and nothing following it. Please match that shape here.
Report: 3.8 V
